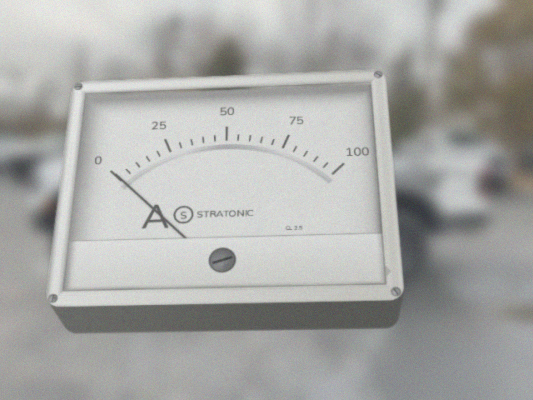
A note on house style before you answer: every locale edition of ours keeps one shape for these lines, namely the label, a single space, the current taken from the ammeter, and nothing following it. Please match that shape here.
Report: 0 A
